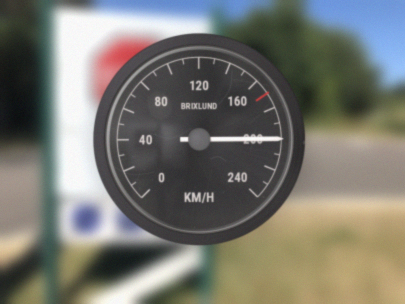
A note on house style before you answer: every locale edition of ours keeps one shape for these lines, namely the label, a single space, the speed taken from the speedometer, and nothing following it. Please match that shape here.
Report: 200 km/h
